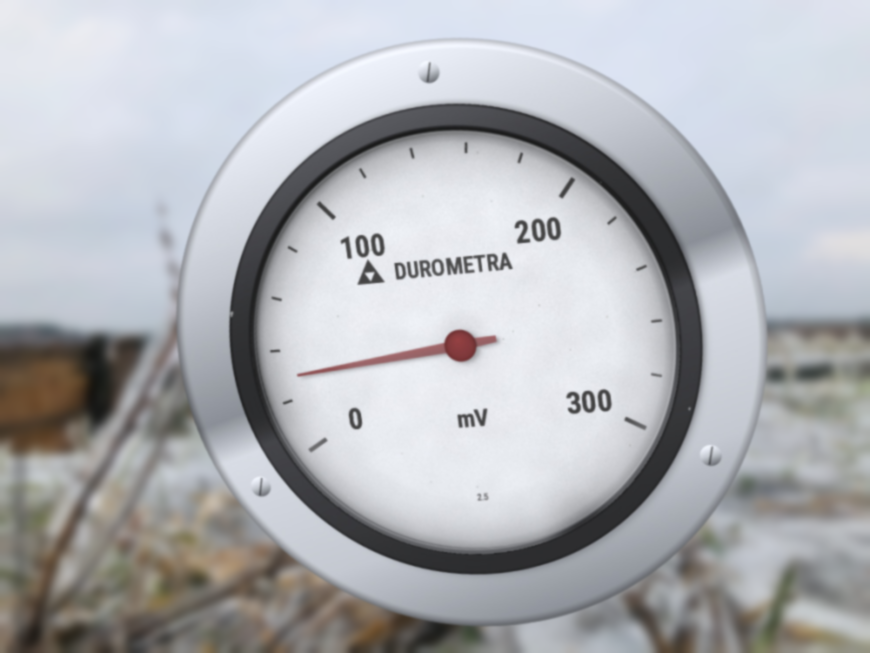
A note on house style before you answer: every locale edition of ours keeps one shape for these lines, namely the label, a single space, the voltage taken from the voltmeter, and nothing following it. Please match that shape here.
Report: 30 mV
